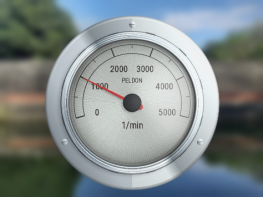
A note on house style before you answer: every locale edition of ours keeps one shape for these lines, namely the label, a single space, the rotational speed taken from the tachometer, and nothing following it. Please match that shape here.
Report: 1000 rpm
